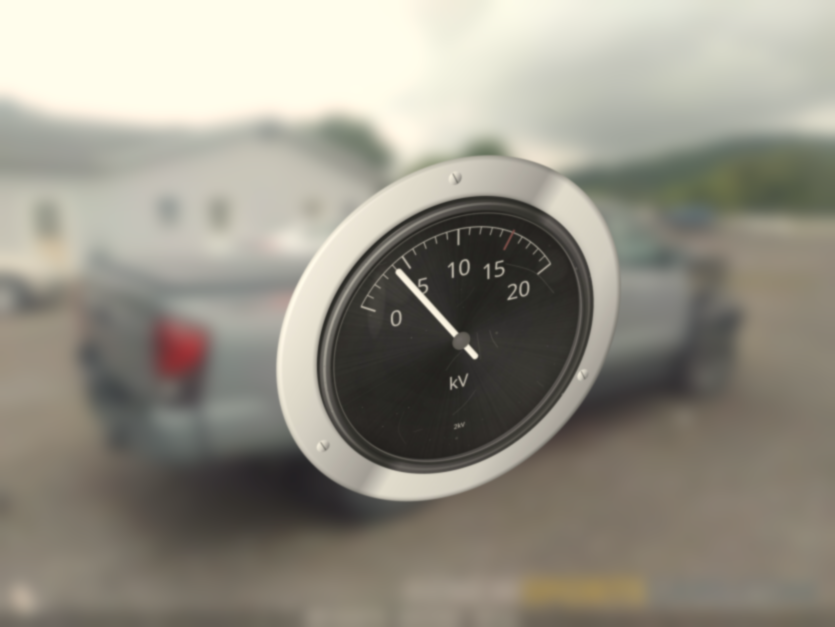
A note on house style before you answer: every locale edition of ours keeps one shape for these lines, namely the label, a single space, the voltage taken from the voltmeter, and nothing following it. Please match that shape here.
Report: 4 kV
